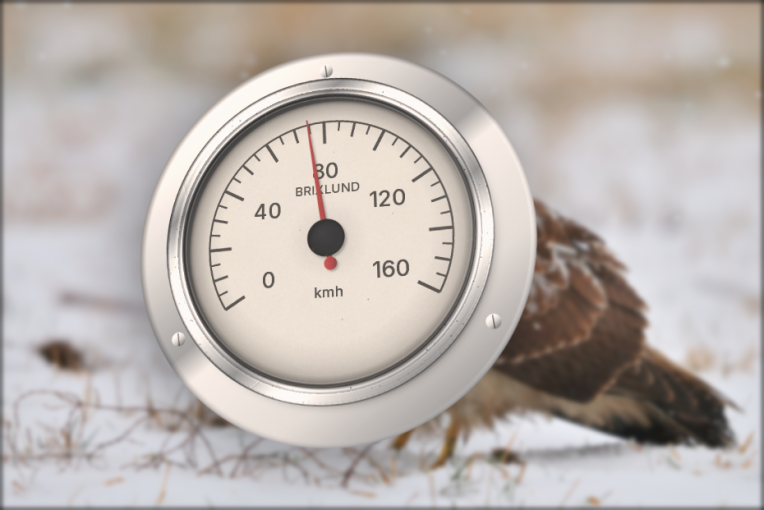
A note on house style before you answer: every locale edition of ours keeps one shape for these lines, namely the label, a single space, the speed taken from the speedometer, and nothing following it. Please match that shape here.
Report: 75 km/h
